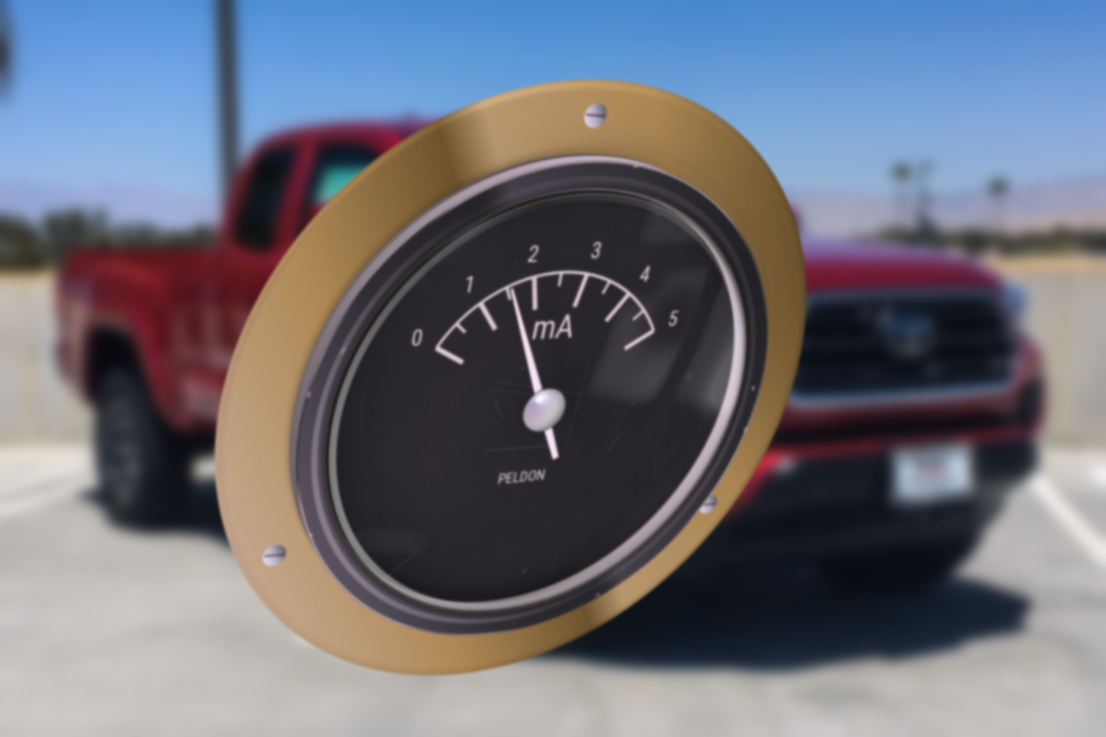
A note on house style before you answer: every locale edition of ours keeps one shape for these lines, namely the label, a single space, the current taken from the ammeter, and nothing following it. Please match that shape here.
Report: 1.5 mA
